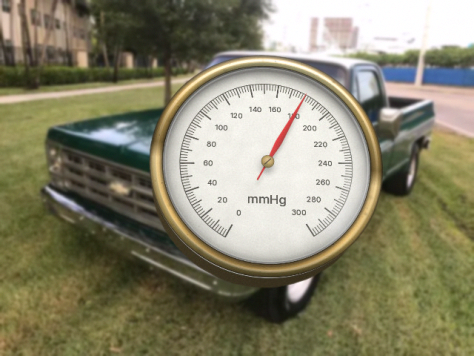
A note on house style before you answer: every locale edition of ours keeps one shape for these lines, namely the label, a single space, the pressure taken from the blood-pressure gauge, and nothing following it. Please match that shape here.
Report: 180 mmHg
